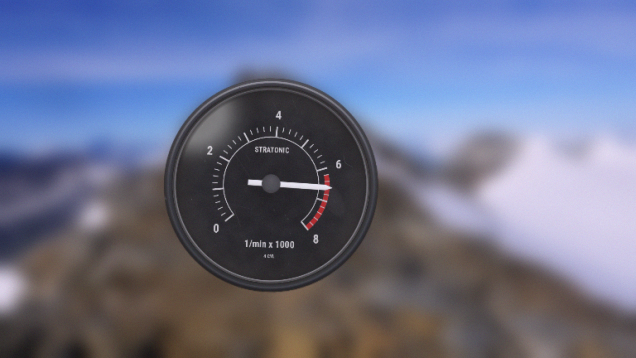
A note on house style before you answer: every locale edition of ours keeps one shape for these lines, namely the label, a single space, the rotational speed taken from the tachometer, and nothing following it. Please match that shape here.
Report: 6600 rpm
